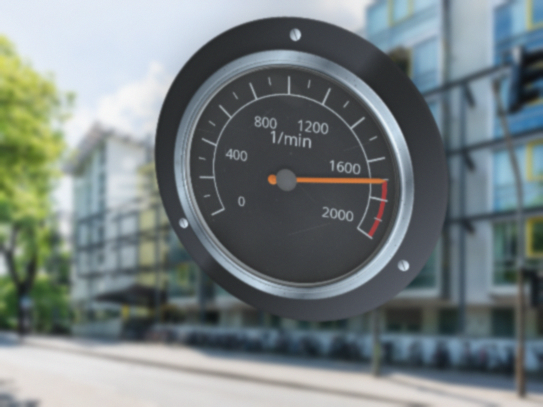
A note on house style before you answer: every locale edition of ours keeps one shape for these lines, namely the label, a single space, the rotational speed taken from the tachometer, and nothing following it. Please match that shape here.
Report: 1700 rpm
